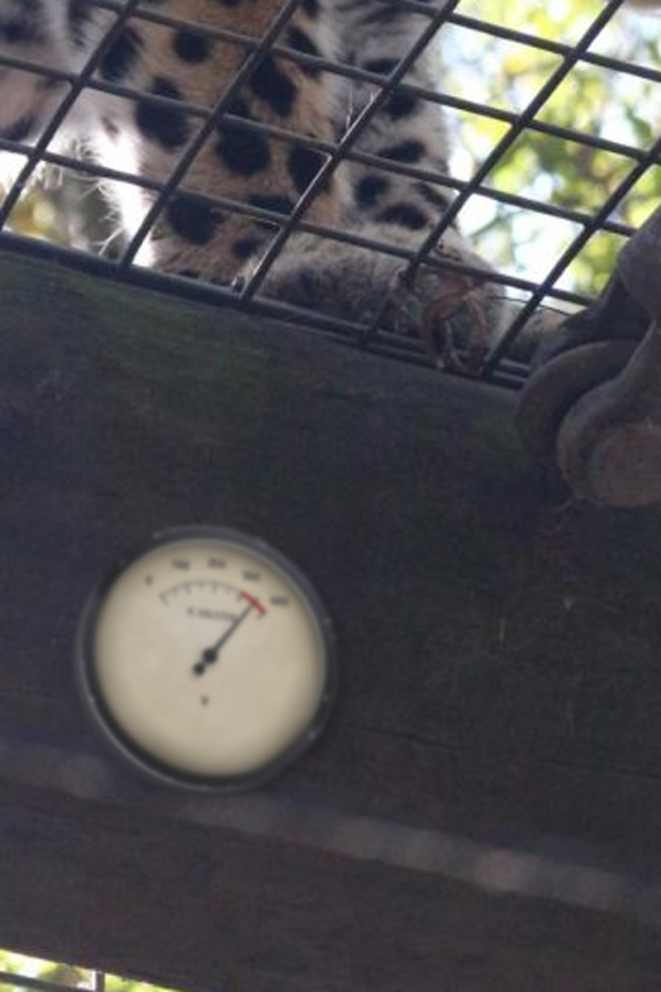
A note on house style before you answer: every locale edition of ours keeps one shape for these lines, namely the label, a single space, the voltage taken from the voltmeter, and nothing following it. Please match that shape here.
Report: 350 V
